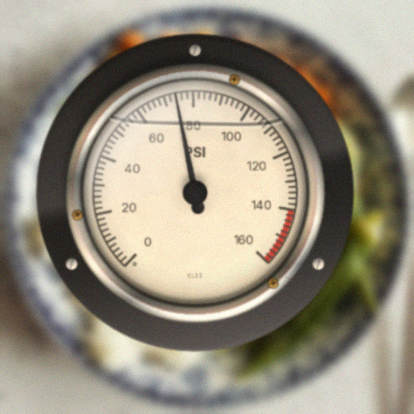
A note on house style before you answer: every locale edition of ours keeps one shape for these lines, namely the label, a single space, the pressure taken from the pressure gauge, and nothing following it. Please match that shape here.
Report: 74 psi
